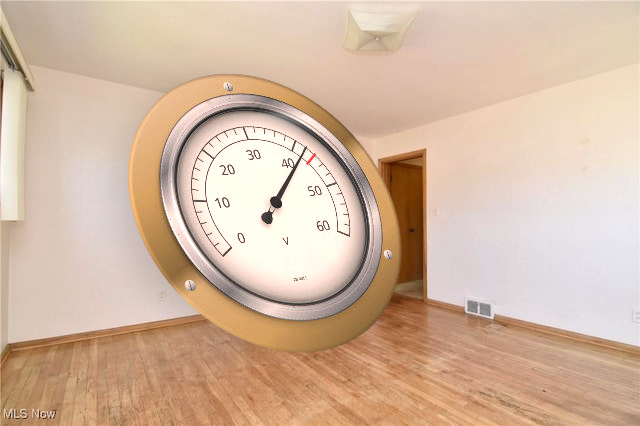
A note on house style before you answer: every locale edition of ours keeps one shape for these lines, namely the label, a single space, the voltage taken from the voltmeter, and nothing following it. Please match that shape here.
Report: 42 V
